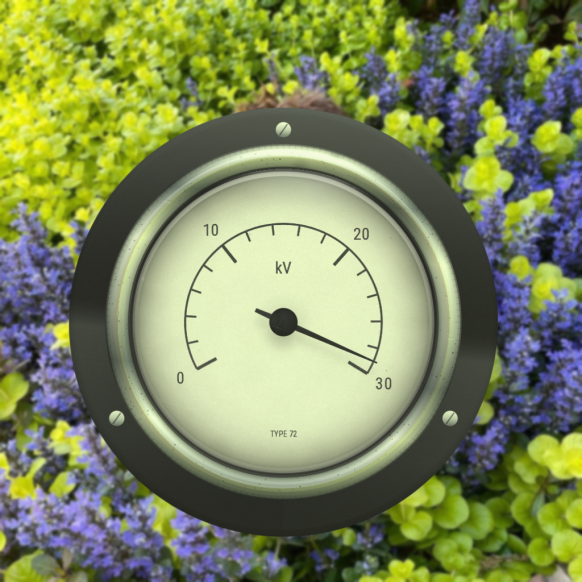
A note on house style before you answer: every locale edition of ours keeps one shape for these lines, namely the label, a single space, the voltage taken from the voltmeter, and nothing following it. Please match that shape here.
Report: 29 kV
